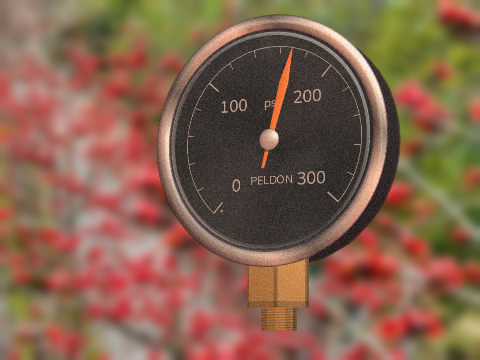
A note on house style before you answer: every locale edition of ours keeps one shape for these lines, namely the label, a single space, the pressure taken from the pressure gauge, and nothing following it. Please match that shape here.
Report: 170 psi
